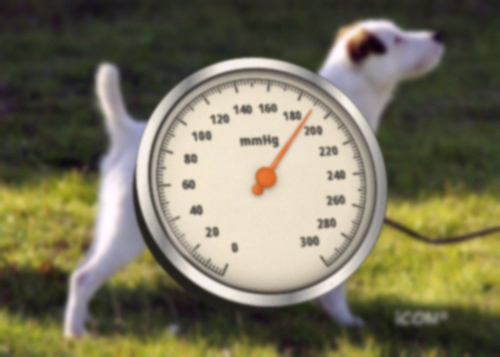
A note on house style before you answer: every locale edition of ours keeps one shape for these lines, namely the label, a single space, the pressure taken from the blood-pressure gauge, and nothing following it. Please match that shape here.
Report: 190 mmHg
